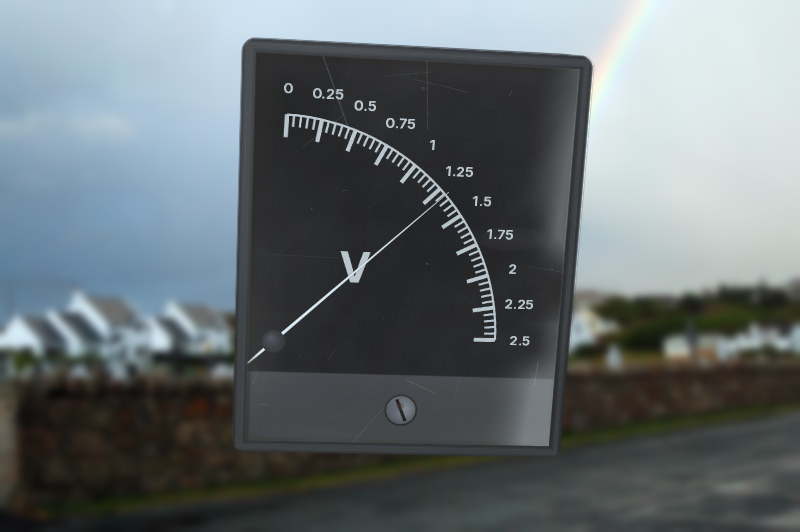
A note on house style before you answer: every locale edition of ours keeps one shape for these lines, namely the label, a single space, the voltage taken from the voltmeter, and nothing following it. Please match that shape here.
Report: 1.3 V
